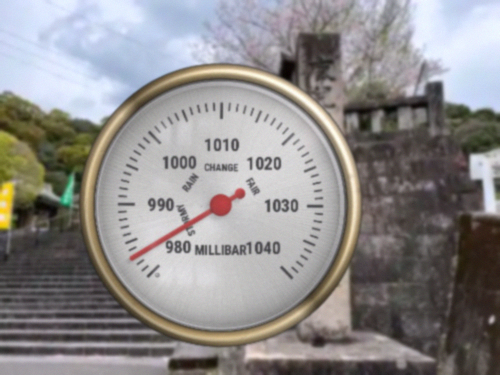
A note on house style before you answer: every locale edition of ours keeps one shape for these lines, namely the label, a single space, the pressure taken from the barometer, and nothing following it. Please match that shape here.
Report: 983 mbar
